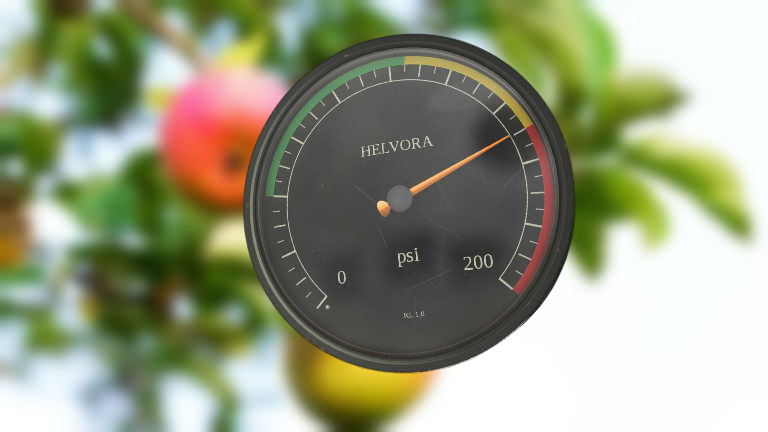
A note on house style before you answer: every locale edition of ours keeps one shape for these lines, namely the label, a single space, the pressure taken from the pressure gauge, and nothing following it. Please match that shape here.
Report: 150 psi
